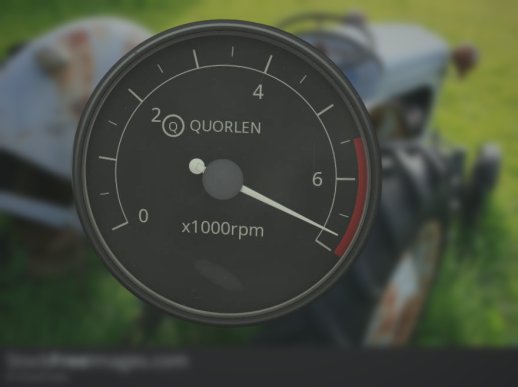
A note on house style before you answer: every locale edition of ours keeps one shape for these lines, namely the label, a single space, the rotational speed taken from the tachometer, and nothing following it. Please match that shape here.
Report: 6750 rpm
